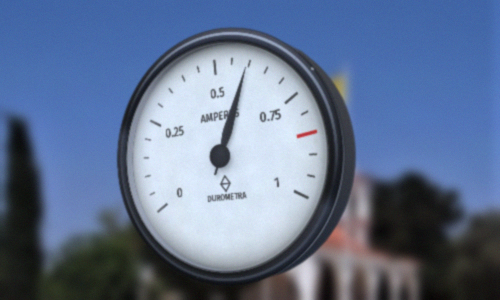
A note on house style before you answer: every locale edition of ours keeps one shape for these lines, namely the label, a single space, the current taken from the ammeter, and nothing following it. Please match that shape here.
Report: 0.6 A
